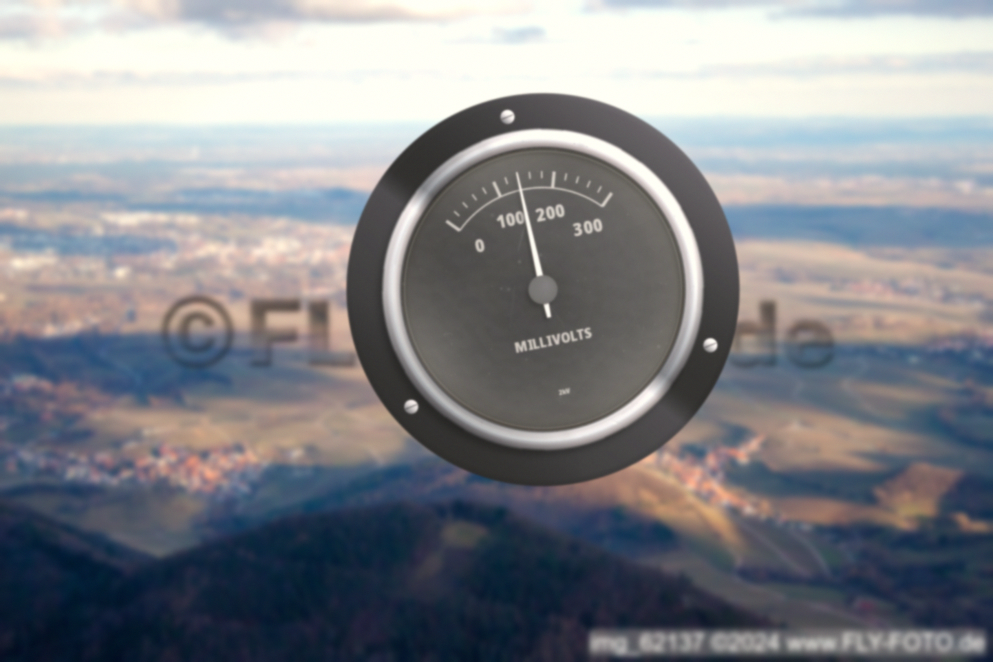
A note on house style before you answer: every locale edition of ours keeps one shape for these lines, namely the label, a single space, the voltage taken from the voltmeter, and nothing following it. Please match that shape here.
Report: 140 mV
